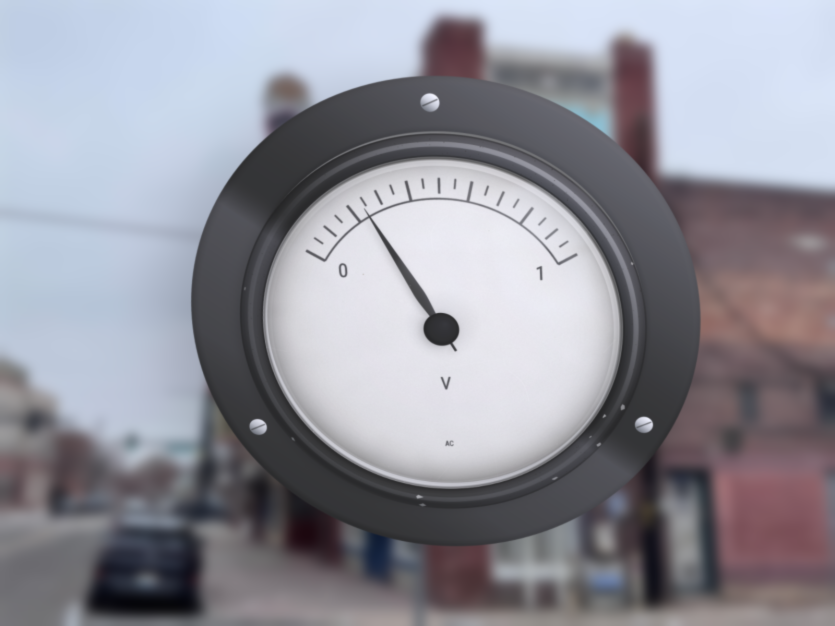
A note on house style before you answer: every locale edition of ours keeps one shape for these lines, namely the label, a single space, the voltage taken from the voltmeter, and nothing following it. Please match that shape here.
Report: 0.25 V
